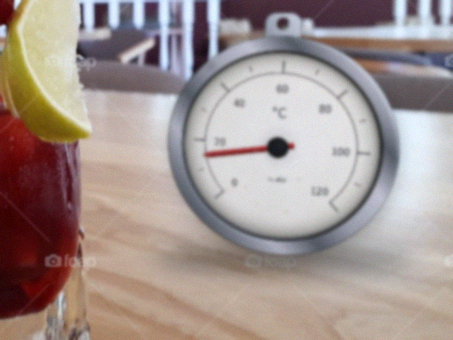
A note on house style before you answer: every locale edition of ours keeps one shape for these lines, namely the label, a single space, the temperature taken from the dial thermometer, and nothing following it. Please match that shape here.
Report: 15 °C
